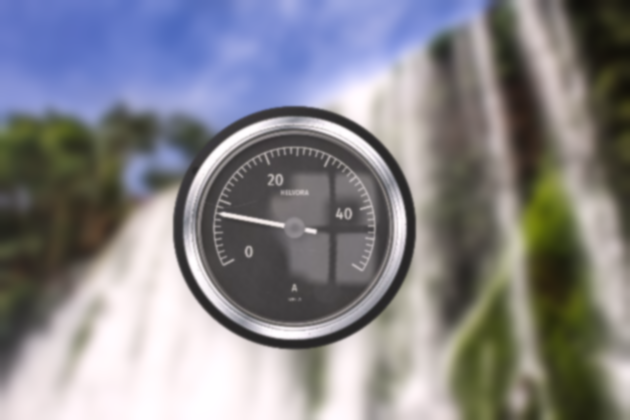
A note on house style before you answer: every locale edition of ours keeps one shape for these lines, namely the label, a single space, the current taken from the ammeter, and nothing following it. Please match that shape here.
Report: 8 A
